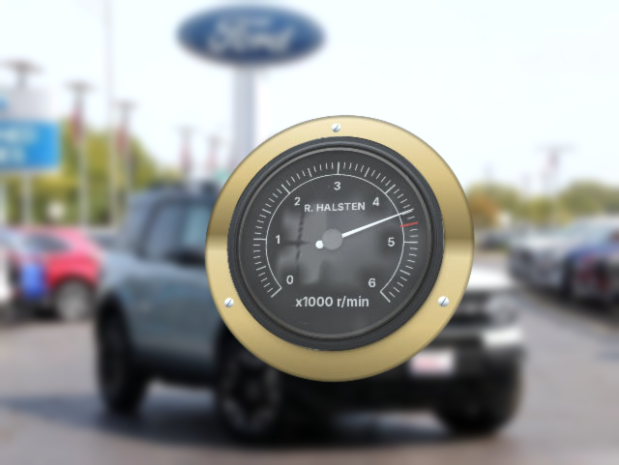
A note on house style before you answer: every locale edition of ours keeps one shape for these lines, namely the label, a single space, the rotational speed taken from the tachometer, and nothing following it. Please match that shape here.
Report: 4500 rpm
